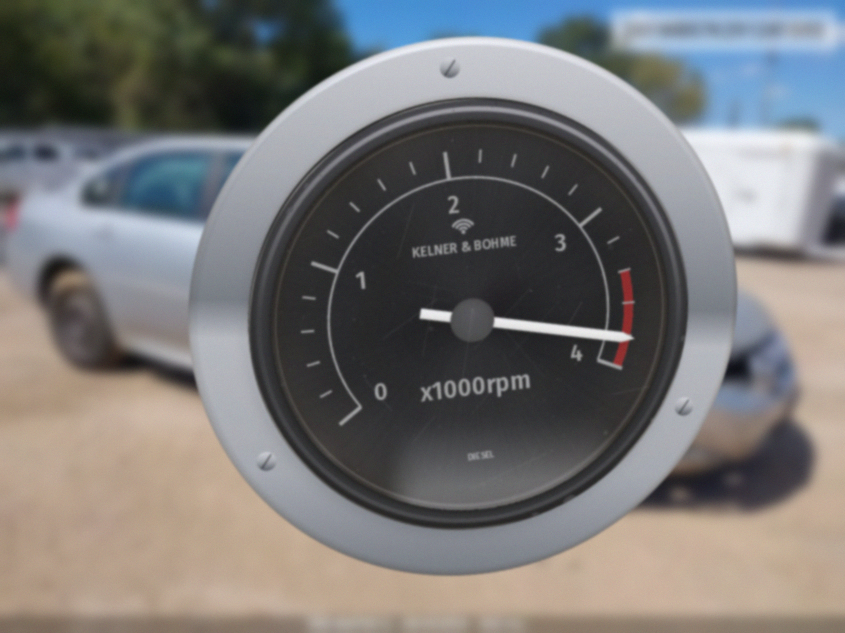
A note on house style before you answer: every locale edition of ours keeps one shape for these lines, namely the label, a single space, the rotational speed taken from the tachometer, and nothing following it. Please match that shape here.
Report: 3800 rpm
